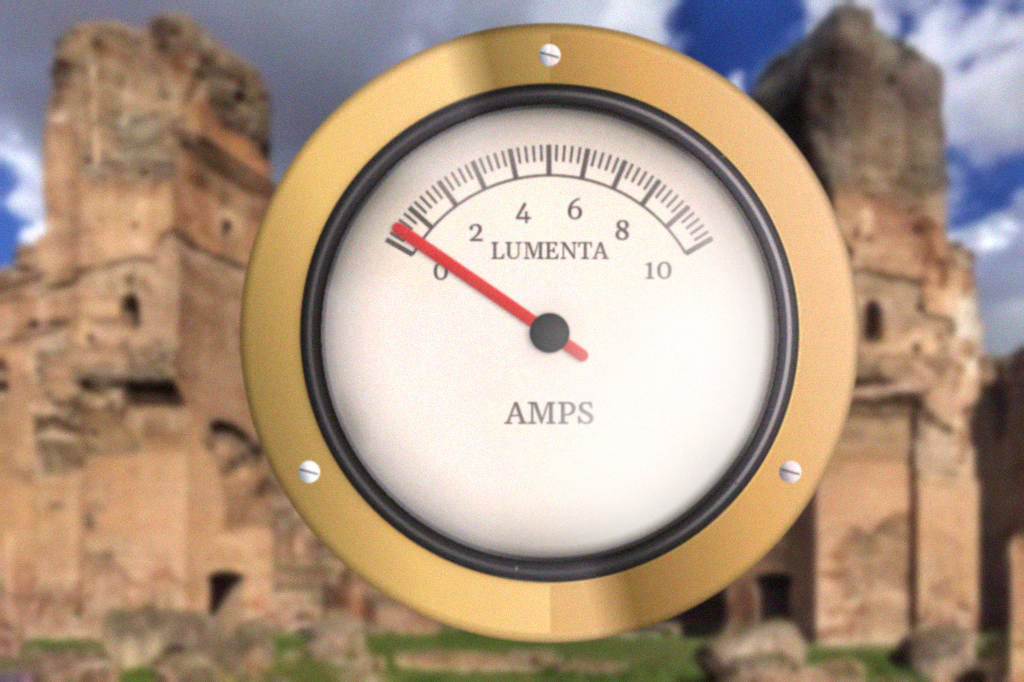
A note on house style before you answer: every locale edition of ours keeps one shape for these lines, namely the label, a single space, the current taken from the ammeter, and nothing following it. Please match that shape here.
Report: 0.4 A
